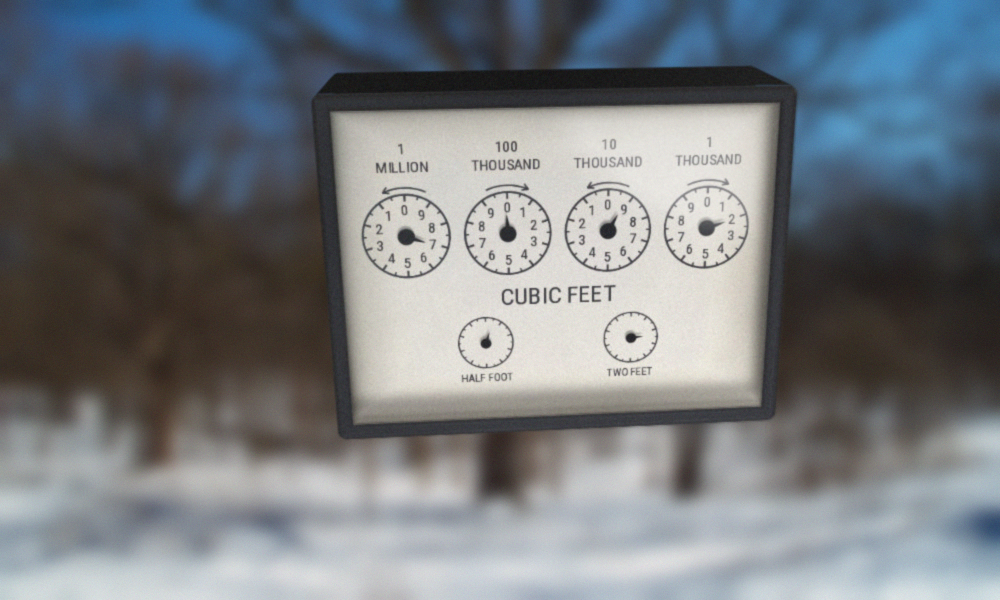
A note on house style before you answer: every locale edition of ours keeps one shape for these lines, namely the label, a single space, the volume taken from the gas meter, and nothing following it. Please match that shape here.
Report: 699200 ft³
